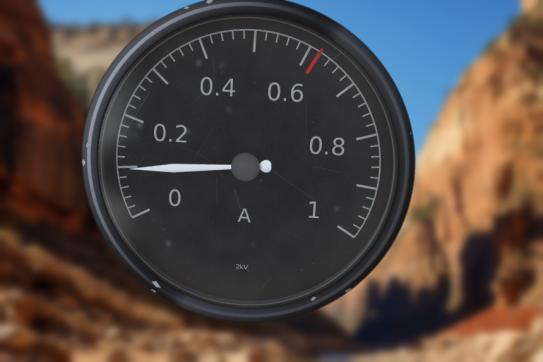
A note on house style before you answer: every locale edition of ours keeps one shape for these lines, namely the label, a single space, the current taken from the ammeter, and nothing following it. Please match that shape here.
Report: 0.1 A
